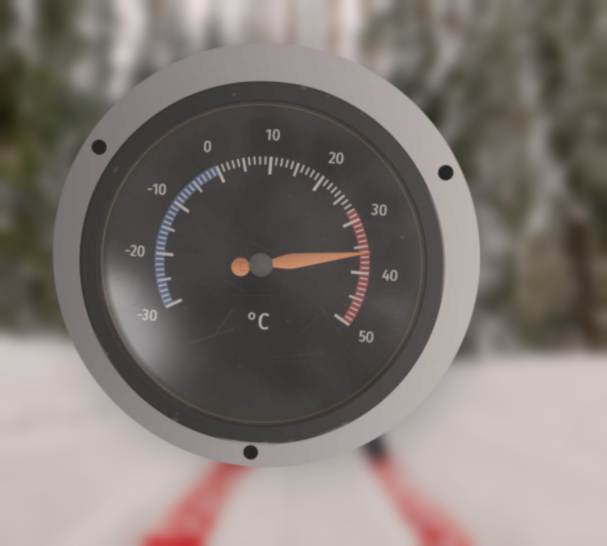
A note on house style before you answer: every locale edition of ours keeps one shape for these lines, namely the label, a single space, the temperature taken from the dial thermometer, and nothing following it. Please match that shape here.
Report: 36 °C
